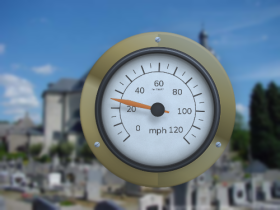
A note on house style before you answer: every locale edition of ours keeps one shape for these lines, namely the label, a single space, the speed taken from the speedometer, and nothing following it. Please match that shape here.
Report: 25 mph
